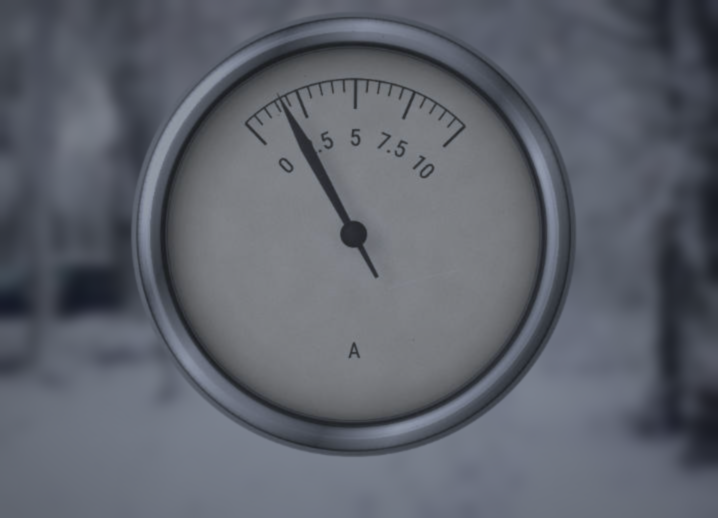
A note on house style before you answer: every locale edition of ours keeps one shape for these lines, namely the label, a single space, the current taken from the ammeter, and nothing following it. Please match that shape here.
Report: 1.75 A
